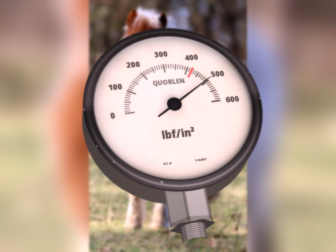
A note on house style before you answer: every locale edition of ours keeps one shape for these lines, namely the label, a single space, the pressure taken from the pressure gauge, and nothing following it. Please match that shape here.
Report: 500 psi
